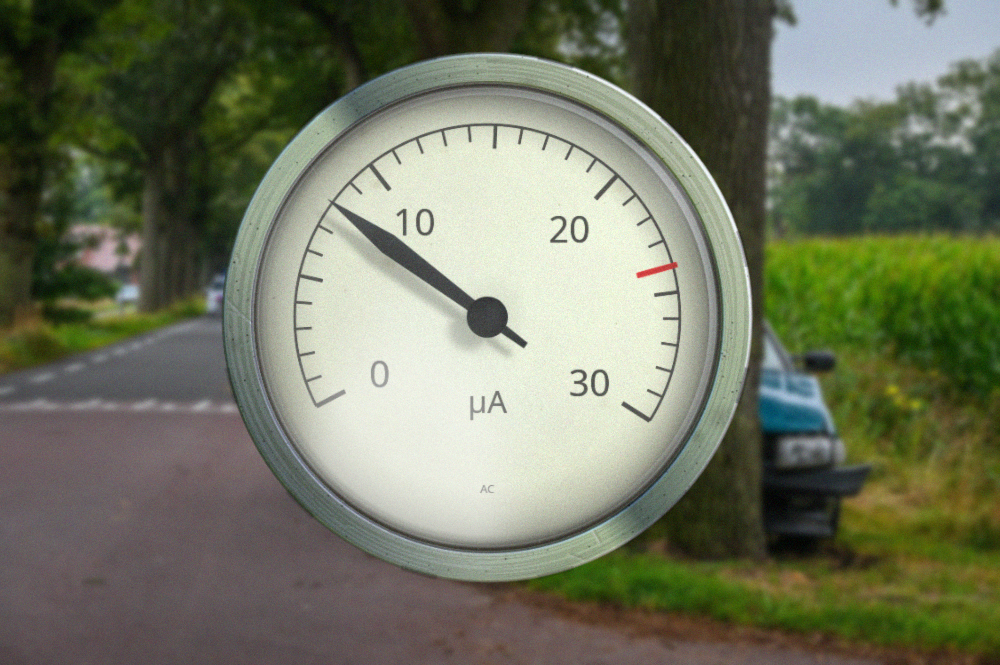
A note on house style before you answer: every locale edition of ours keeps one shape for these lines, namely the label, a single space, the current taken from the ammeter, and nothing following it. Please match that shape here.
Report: 8 µA
